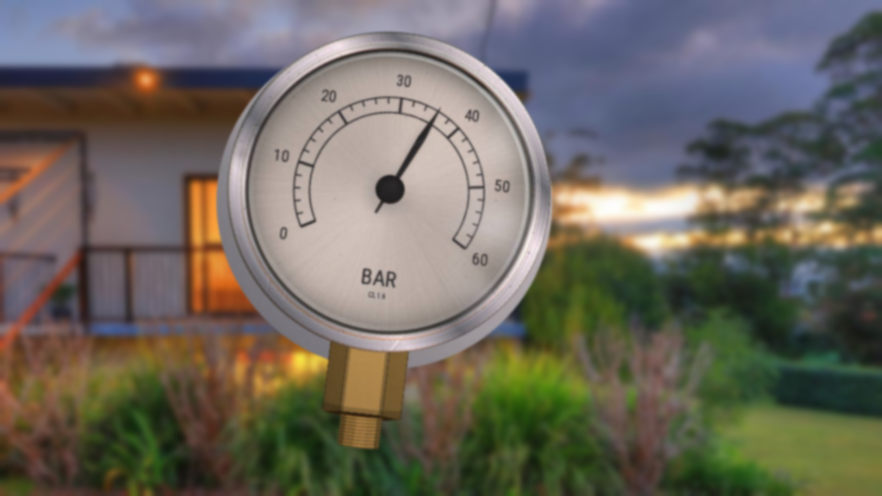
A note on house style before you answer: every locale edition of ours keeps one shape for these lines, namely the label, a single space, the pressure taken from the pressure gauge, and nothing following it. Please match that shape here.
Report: 36 bar
